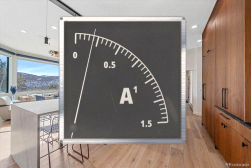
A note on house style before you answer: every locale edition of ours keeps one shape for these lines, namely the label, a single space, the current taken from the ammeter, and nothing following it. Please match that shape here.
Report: 0.2 A
